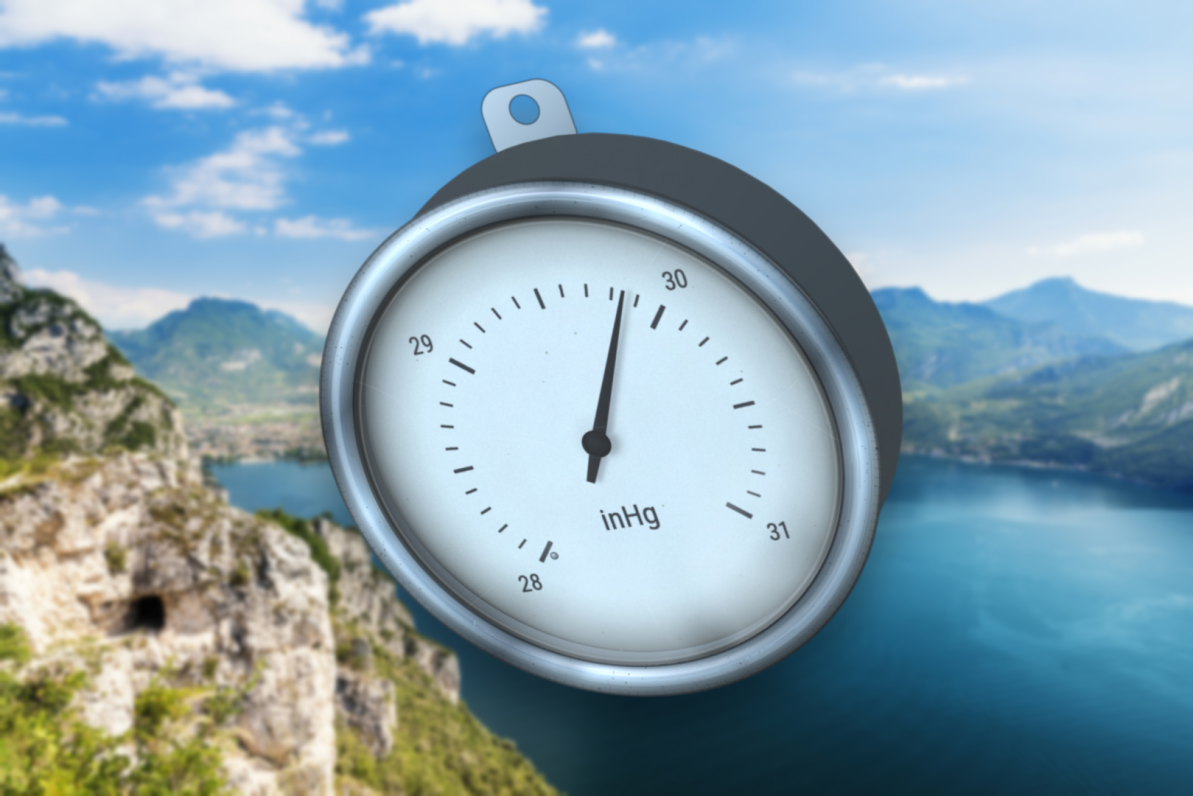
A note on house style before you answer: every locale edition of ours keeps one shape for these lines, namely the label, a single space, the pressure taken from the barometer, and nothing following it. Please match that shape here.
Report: 29.85 inHg
